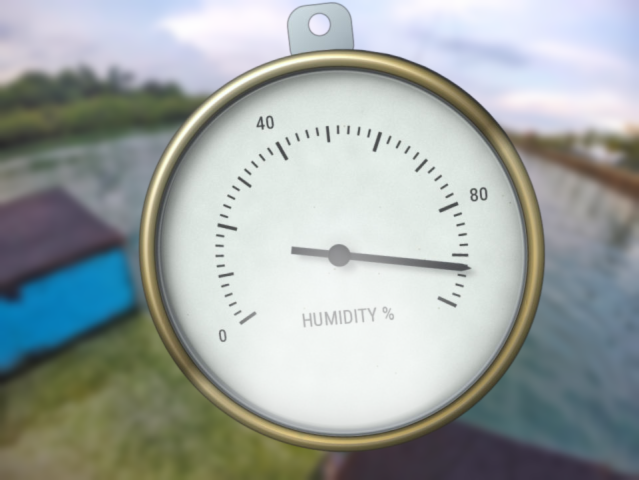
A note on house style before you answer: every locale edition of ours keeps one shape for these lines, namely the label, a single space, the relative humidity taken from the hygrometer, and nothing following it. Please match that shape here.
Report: 92 %
